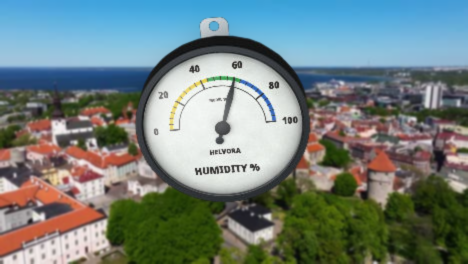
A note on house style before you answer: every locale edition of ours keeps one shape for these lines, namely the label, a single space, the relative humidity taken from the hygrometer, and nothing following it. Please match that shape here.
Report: 60 %
